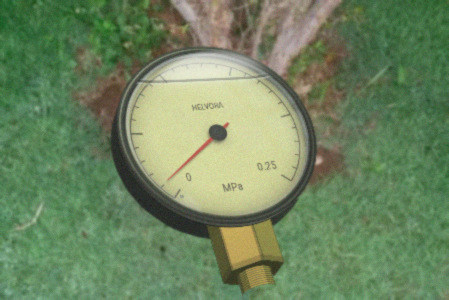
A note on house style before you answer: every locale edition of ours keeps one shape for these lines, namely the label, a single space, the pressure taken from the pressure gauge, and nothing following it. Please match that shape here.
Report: 0.01 MPa
